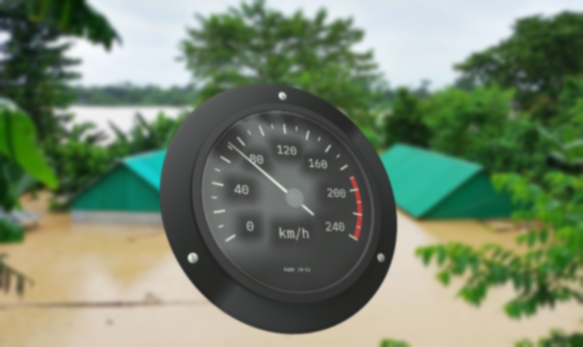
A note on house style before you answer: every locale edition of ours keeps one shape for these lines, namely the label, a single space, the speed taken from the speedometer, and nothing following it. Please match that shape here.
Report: 70 km/h
